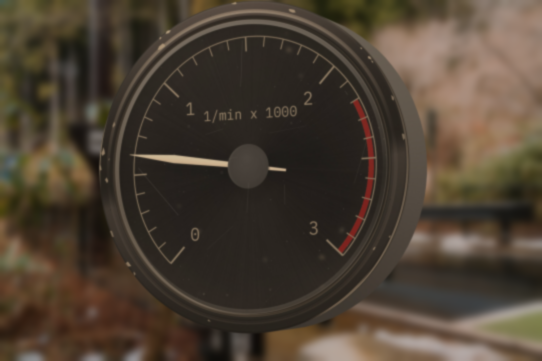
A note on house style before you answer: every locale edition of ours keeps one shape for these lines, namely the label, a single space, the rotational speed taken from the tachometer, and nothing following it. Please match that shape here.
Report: 600 rpm
